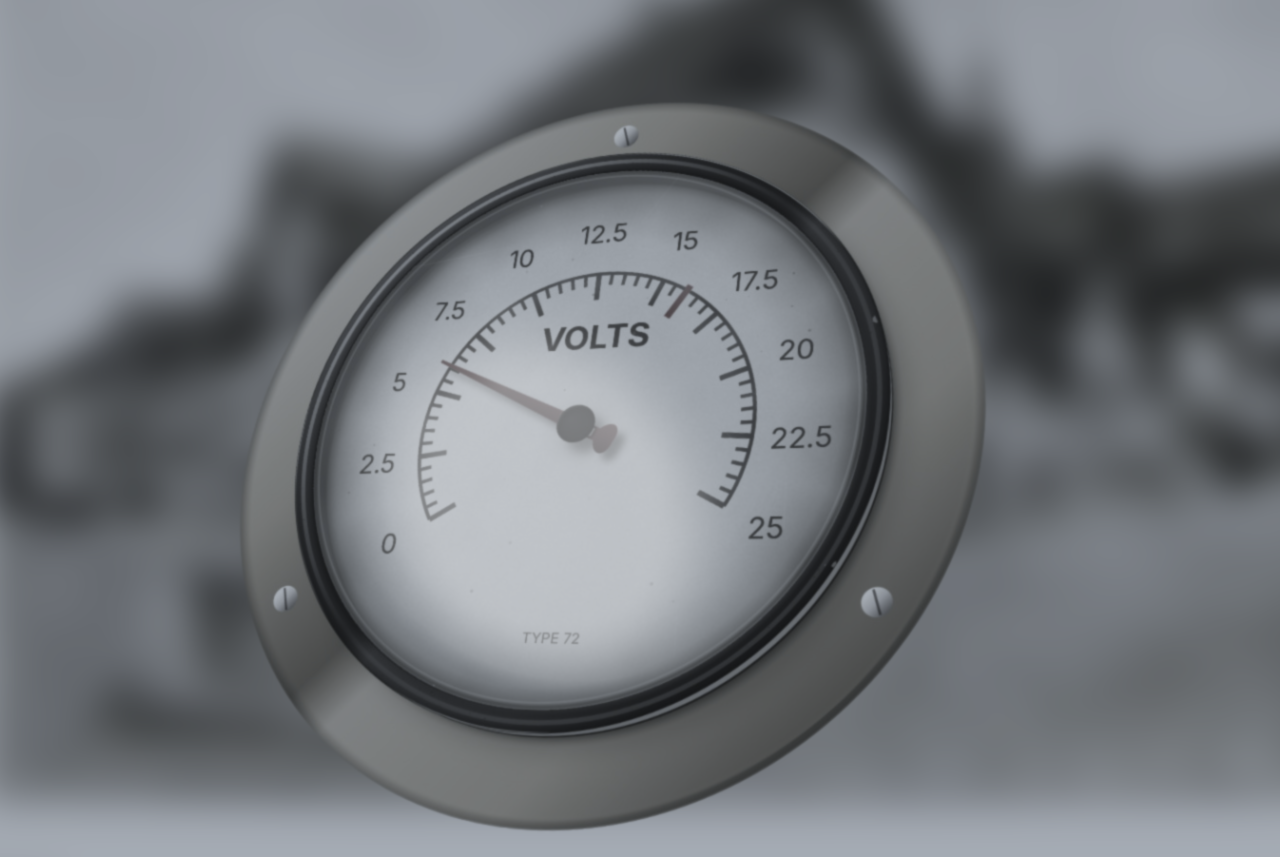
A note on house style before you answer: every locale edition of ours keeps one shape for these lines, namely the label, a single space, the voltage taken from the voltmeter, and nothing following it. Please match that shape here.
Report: 6 V
